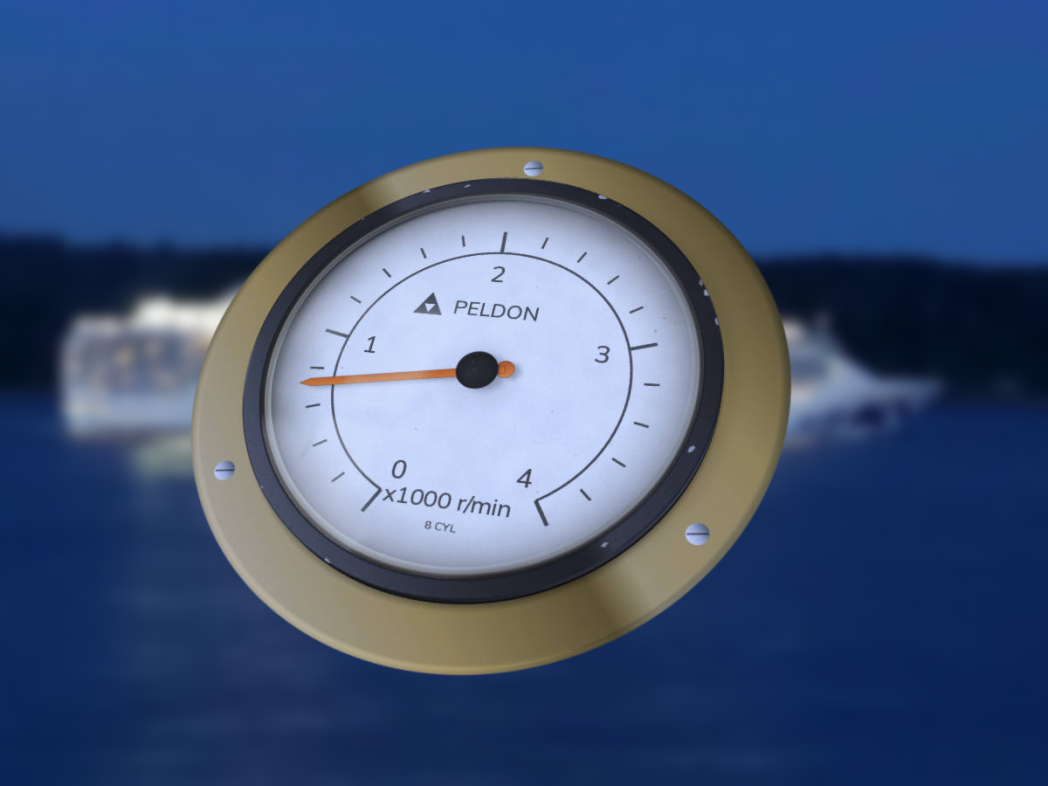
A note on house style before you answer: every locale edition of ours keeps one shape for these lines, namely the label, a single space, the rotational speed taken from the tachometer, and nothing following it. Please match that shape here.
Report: 700 rpm
